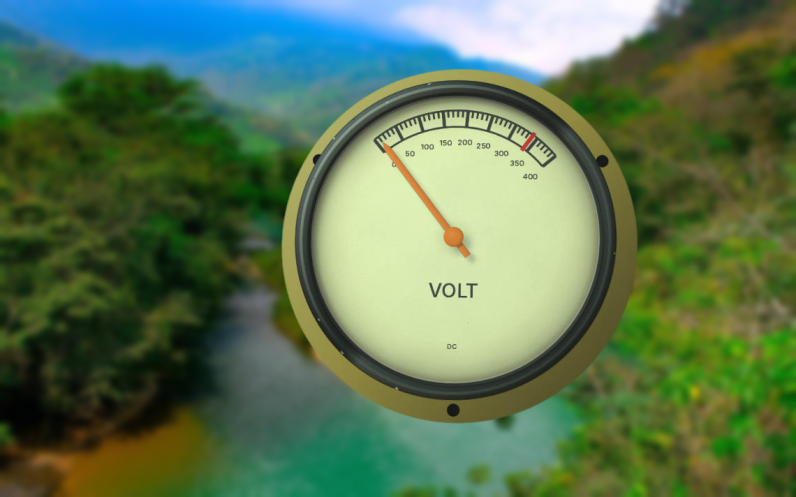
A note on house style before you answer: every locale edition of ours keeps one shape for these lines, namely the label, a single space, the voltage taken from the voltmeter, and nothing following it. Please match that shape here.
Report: 10 V
